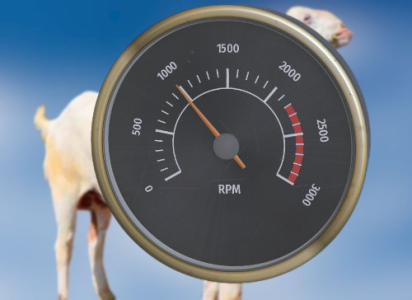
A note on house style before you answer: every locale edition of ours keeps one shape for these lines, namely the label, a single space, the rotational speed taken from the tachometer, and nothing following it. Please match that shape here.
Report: 1000 rpm
